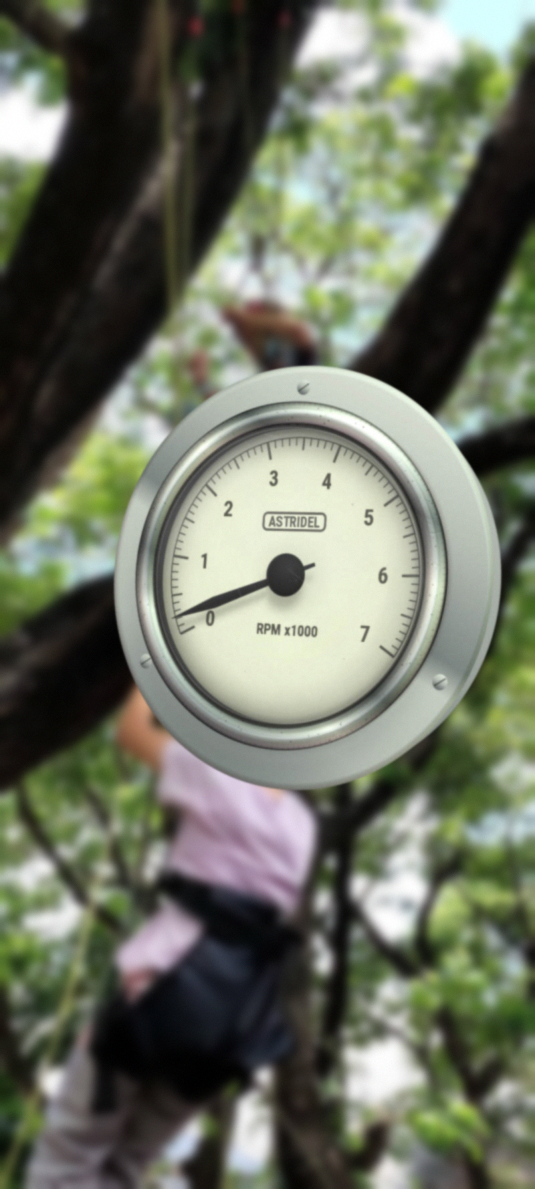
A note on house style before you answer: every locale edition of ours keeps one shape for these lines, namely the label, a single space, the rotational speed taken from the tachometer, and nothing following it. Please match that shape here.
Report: 200 rpm
